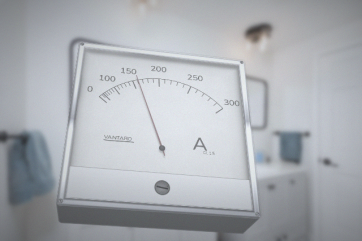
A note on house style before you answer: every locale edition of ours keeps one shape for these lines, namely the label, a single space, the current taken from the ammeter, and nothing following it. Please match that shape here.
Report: 160 A
